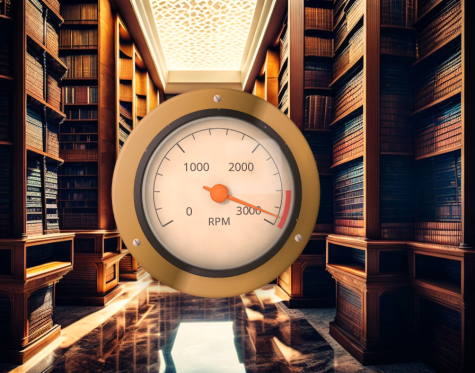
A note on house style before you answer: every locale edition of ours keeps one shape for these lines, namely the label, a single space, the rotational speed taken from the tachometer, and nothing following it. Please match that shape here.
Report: 2900 rpm
